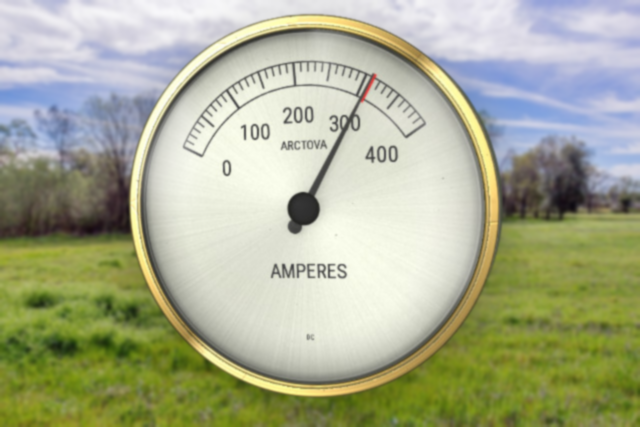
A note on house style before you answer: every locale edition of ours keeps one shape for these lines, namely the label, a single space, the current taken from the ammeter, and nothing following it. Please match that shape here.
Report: 310 A
